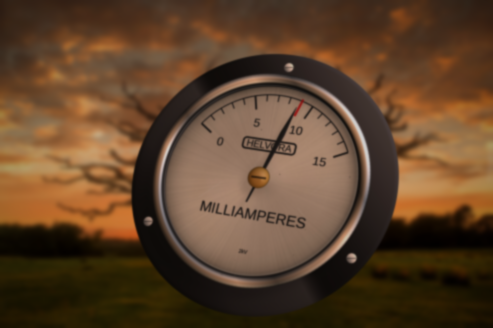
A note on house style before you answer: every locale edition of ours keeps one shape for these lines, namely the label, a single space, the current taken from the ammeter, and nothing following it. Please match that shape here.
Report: 9 mA
